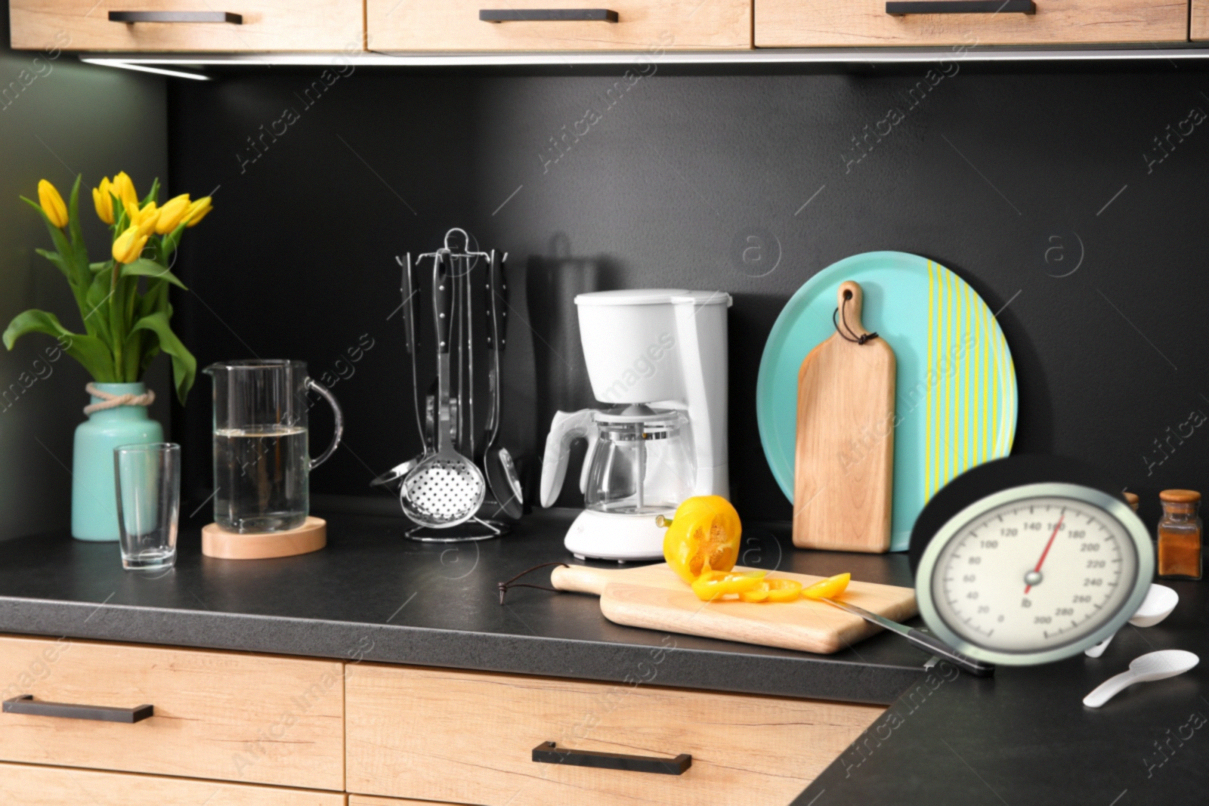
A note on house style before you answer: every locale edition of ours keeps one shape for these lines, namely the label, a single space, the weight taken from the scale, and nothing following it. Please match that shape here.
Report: 160 lb
